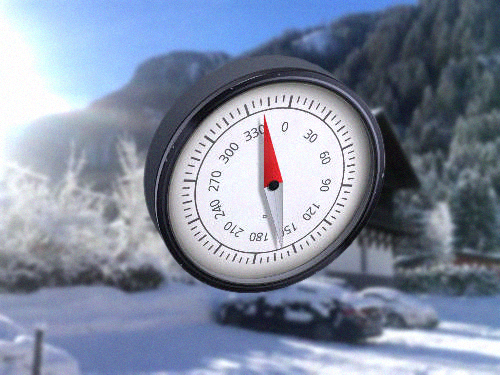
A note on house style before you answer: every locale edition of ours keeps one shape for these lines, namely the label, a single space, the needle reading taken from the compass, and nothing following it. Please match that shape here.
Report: 340 °
